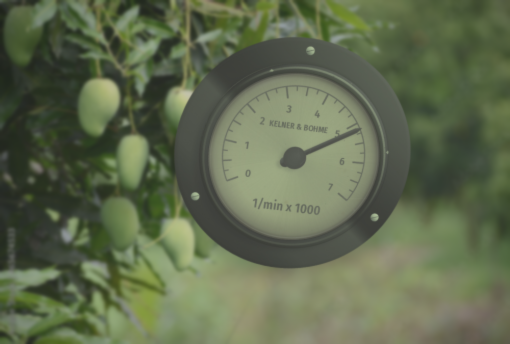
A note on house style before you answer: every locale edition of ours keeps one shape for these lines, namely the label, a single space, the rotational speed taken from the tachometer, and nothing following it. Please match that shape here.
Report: 5125 rpm
